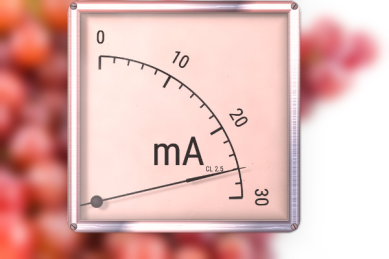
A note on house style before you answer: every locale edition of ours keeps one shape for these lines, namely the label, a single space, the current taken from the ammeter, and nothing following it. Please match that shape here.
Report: 26 mA
